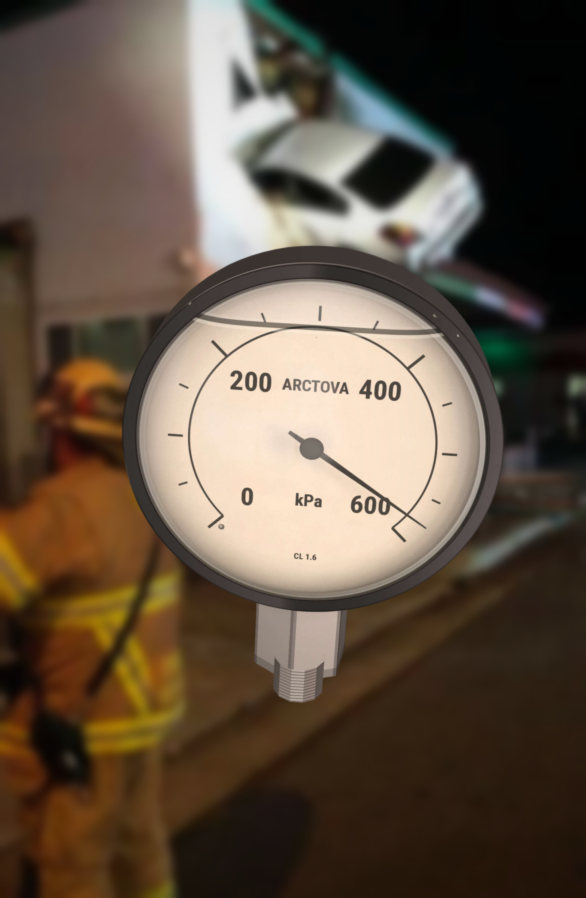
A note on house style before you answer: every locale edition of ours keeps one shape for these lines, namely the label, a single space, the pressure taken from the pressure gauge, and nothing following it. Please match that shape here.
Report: 575 kPa
